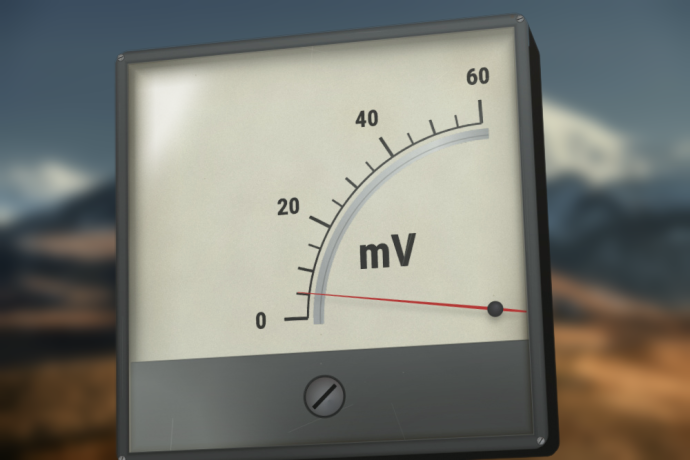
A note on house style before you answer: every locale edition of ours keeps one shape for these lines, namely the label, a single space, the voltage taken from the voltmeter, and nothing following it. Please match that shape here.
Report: 5 mV
